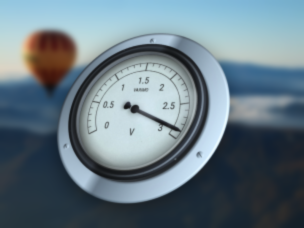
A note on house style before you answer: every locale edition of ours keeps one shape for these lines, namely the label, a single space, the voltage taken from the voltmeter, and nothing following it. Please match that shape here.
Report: 2.9 V
